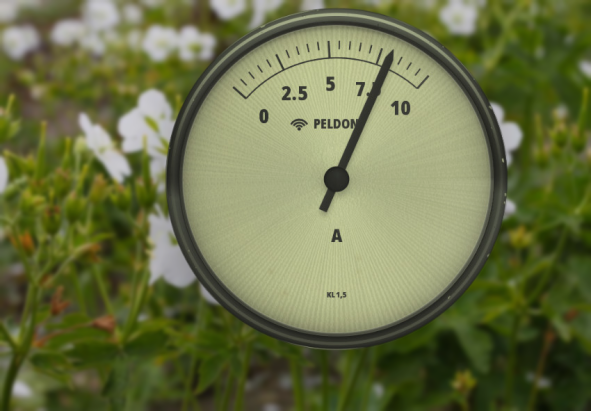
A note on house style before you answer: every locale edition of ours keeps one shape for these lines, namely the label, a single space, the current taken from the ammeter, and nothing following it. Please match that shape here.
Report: 8 A
